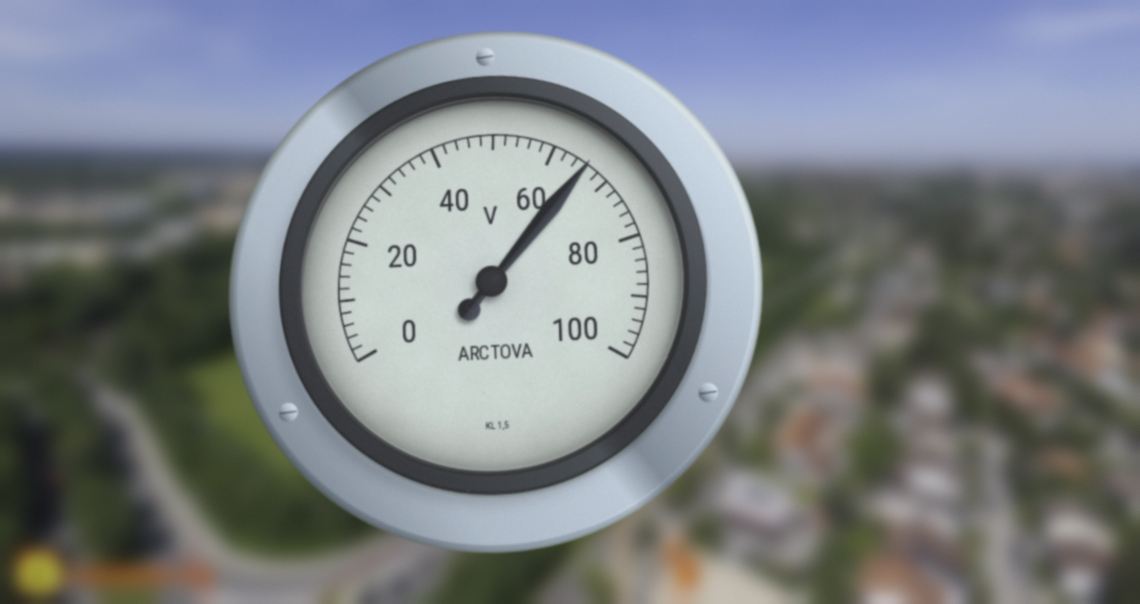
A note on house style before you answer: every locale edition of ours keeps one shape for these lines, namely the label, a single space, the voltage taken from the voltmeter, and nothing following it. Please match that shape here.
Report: 66 V
